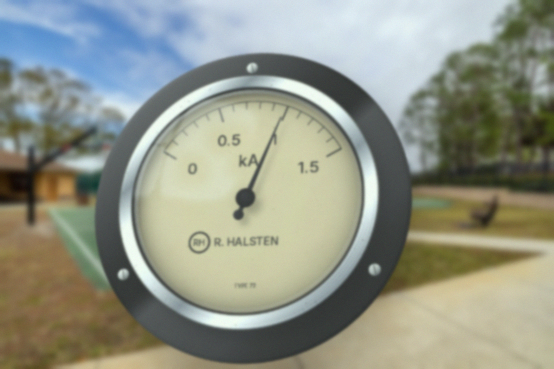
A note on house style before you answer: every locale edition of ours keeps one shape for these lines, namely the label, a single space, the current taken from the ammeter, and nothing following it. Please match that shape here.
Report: 1 kA
